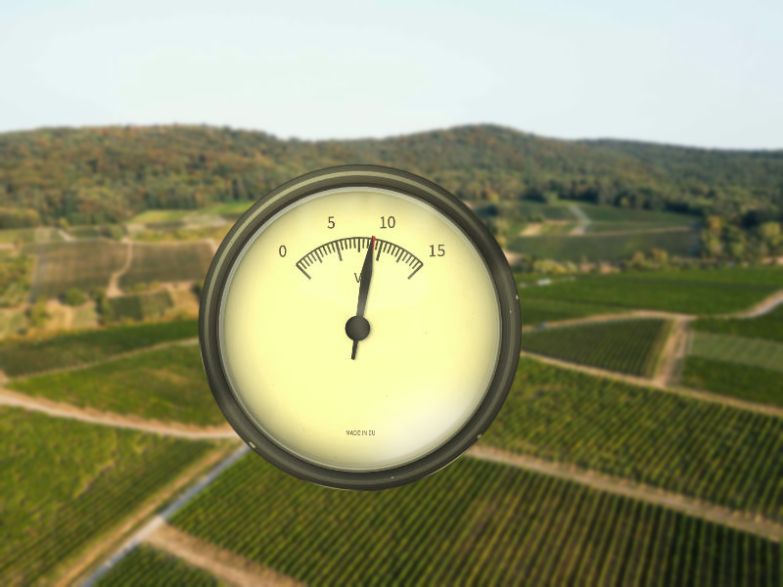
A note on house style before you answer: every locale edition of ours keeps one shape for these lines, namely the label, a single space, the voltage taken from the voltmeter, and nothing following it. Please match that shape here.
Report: 9 V
